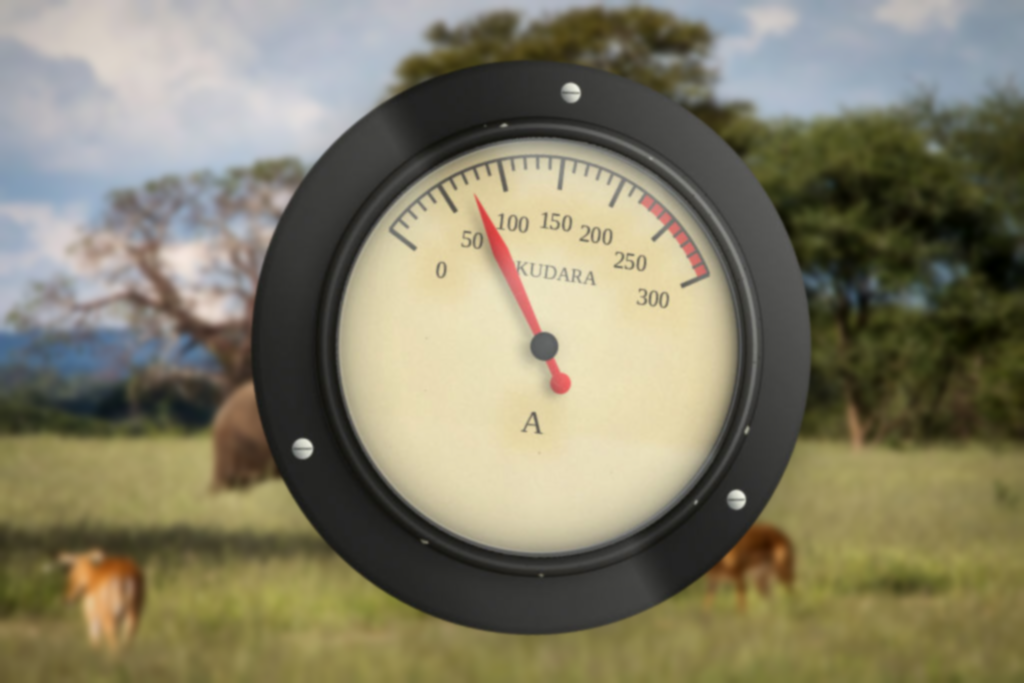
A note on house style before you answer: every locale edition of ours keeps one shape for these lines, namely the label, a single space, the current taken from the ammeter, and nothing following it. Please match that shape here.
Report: 70 A
